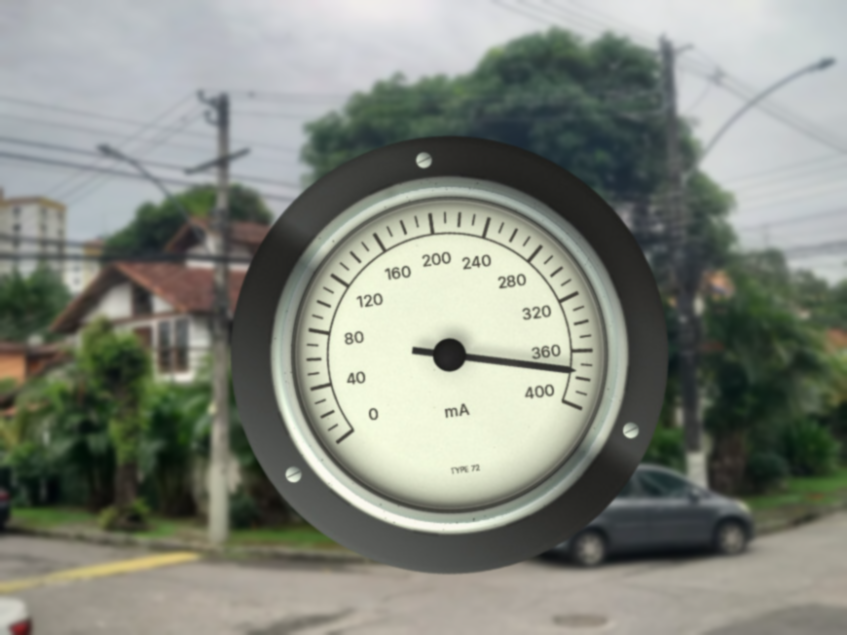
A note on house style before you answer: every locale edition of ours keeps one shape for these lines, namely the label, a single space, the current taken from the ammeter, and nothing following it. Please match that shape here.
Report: 375 mA
